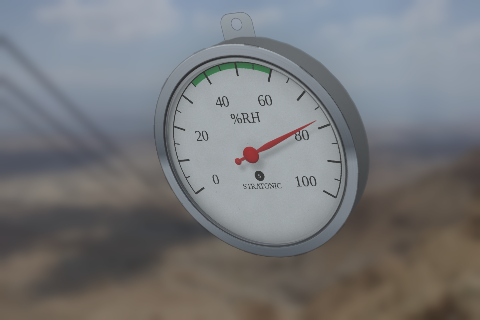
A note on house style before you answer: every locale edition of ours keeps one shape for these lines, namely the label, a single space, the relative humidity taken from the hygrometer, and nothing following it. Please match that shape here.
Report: 77.5 %
